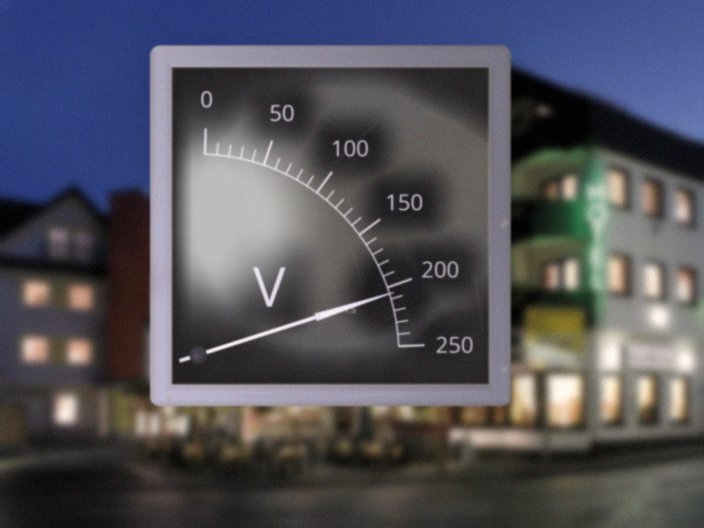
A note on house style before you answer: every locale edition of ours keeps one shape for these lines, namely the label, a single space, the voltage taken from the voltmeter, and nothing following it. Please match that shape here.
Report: 205 V
